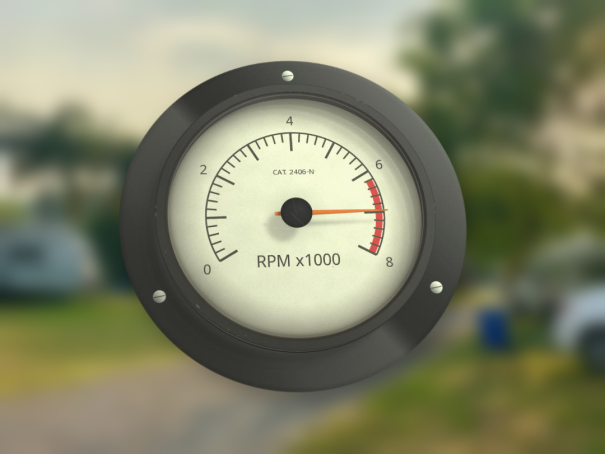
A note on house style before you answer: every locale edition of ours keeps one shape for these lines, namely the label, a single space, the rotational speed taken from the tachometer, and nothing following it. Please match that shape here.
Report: 7000 rpm
